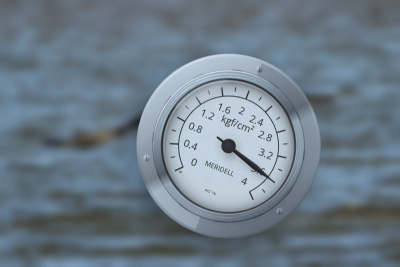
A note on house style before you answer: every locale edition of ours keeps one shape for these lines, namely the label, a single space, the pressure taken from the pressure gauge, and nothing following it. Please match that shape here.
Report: 3.6 kg/cm²
